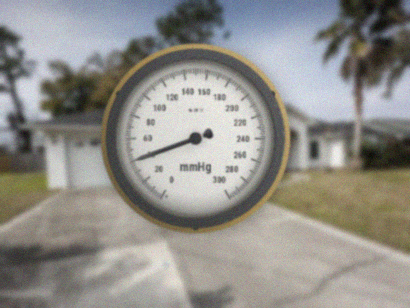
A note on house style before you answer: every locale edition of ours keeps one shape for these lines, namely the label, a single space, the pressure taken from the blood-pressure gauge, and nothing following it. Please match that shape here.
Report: 40 mmHg
